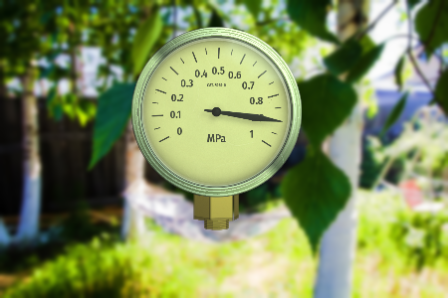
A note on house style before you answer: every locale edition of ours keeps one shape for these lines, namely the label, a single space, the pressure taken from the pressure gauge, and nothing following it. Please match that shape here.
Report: 0.9 MPa
